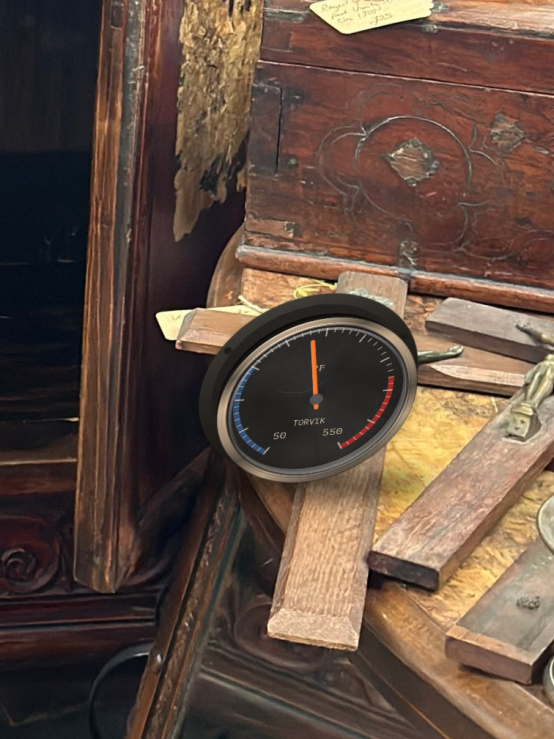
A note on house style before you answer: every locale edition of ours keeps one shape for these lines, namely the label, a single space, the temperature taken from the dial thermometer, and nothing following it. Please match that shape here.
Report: 280 °F
